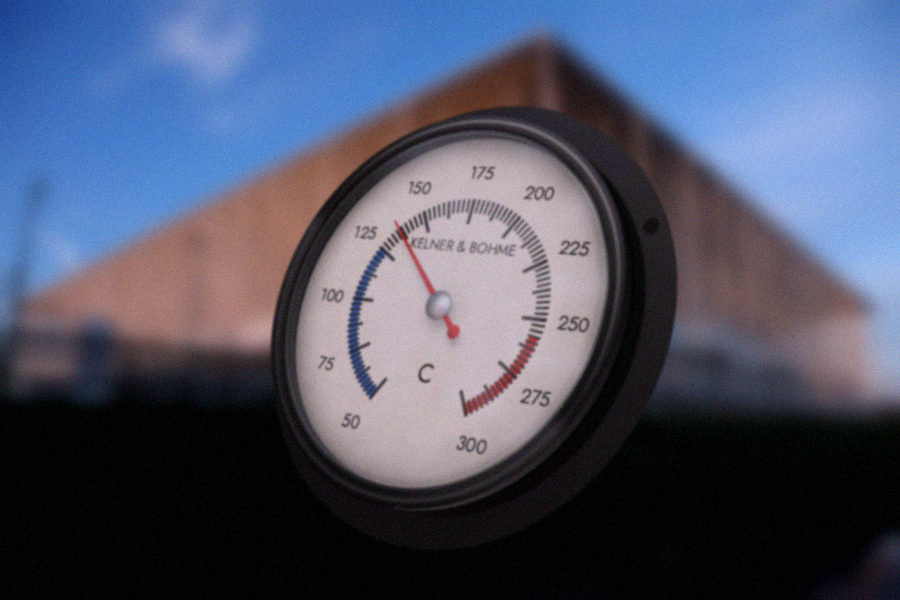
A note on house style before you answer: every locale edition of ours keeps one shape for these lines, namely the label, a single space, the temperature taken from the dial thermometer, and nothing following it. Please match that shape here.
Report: 137.5 °C
